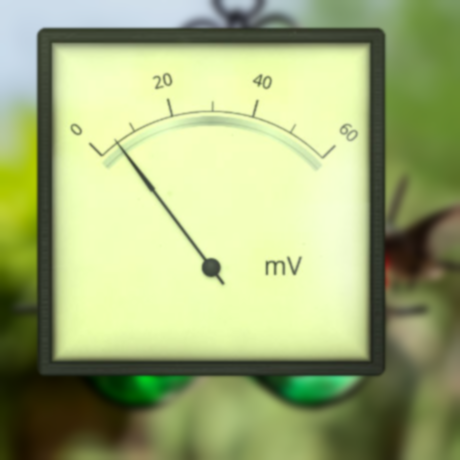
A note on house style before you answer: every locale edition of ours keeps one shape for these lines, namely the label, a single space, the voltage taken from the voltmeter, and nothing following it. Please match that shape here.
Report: 5 mV
